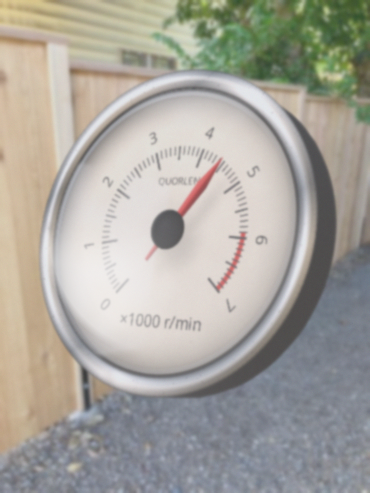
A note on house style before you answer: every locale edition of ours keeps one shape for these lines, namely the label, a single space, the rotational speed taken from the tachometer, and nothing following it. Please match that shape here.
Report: 4500 rpm
